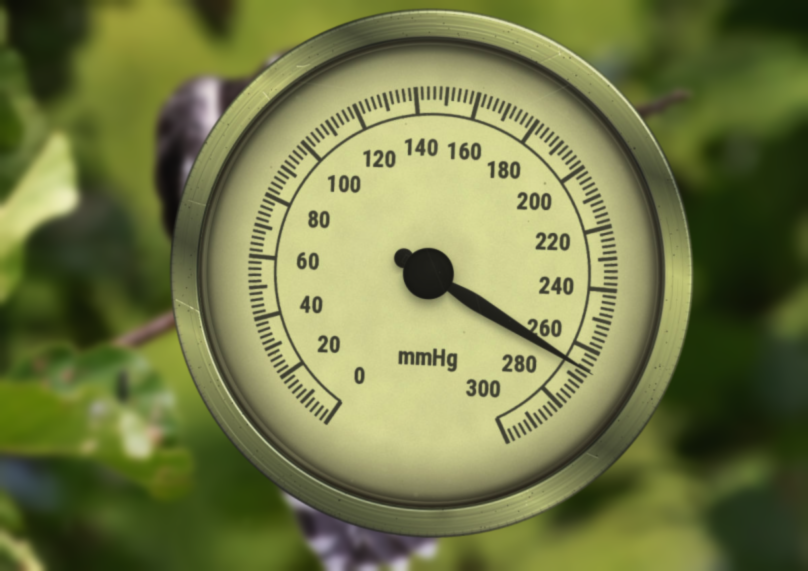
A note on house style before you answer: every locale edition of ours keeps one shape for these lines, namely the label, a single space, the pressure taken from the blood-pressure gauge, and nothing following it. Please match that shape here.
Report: 266 mmHg
